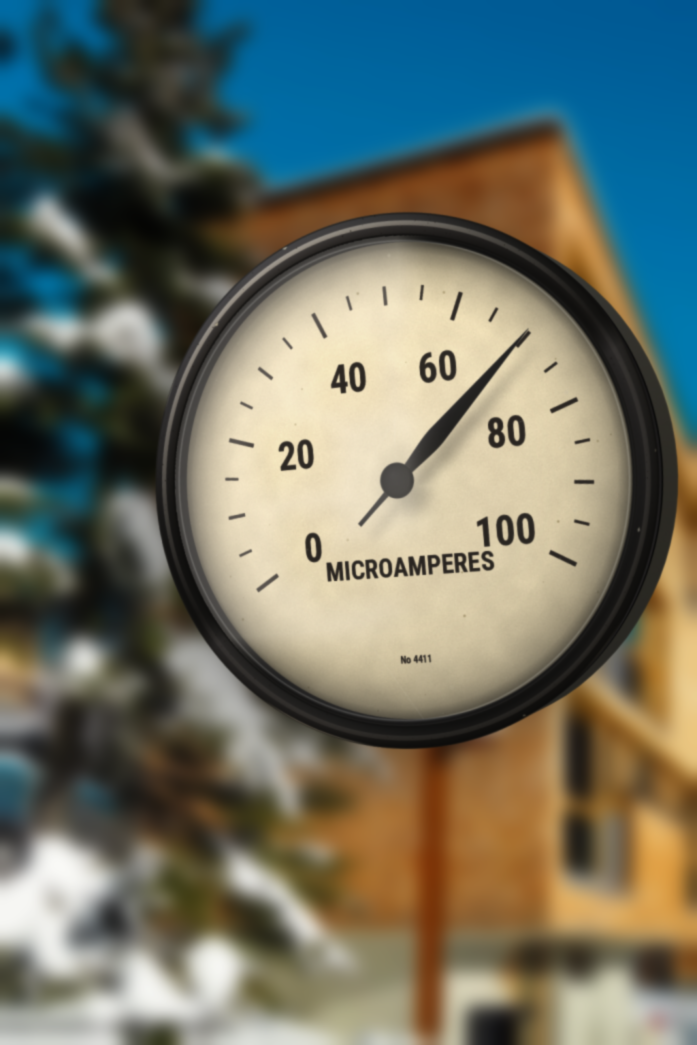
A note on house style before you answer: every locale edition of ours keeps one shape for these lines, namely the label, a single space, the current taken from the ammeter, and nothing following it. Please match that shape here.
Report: 70 µA
